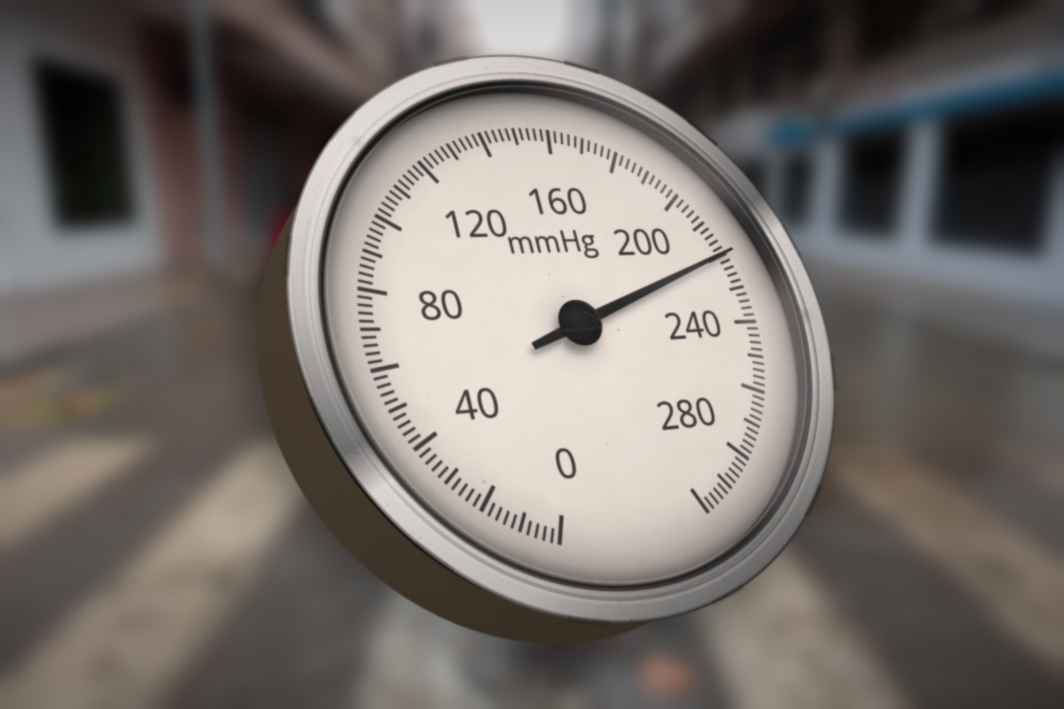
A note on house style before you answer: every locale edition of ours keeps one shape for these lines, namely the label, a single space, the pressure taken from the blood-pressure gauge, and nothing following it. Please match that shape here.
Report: 220 mmHg
